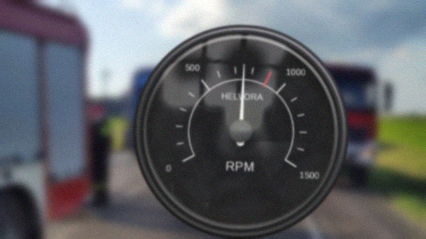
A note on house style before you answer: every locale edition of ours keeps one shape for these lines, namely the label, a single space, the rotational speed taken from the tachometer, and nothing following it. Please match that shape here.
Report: 750 rpm
